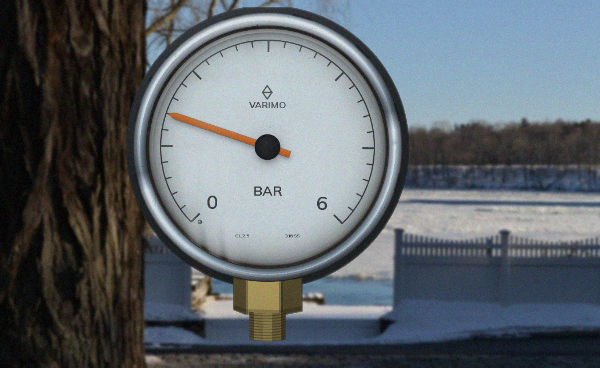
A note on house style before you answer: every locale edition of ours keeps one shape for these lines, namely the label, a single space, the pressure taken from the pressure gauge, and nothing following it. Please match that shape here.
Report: 1.4 bar
